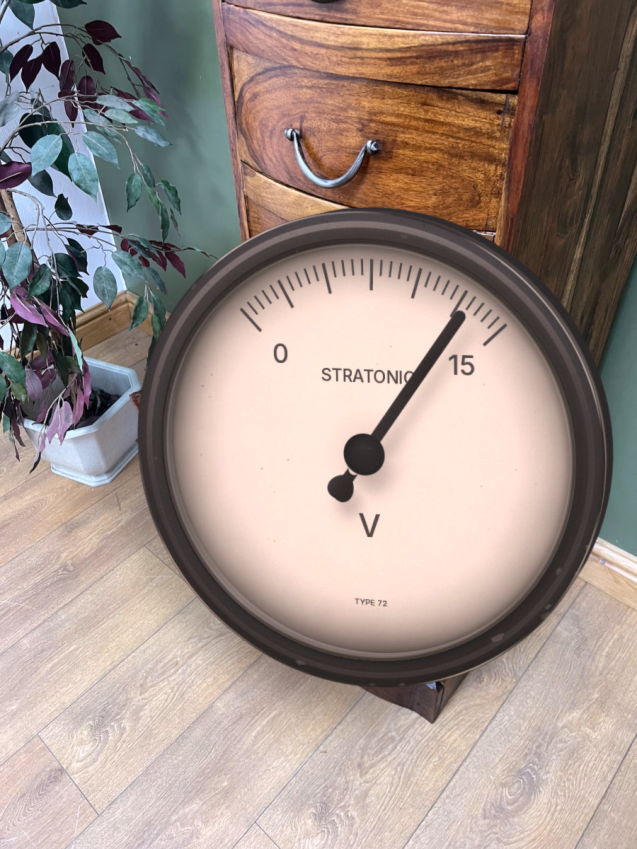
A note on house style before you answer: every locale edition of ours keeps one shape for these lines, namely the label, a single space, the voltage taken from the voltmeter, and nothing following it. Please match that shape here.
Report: 13 V
